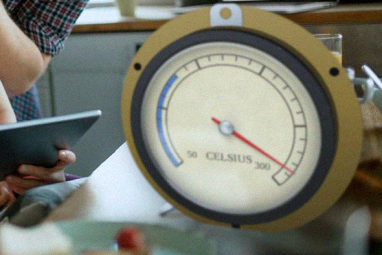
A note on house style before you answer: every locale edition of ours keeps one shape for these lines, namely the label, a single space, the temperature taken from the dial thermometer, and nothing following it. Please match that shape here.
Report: 285 °C
